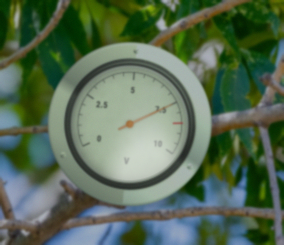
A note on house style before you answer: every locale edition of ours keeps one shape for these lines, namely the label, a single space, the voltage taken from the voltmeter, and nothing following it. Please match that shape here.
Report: 7.5 V
